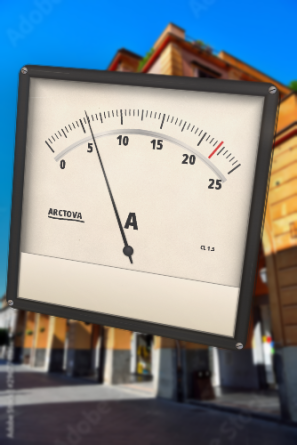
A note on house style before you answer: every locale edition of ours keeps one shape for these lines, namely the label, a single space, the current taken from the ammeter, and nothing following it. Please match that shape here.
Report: 6 A
